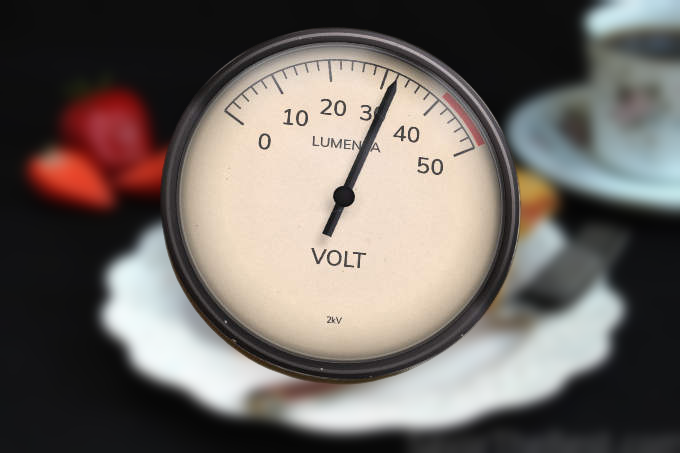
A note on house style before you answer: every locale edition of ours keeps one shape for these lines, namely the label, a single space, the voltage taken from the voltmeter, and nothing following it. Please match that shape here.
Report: 32 V
